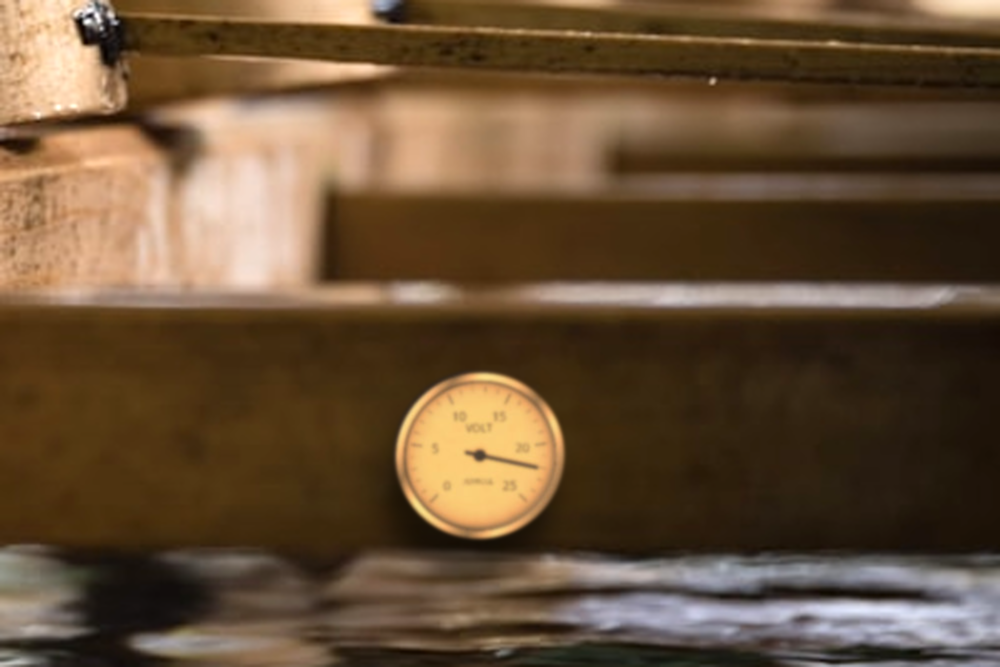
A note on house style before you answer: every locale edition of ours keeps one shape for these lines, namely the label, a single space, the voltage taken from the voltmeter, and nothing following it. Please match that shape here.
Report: 22 V
